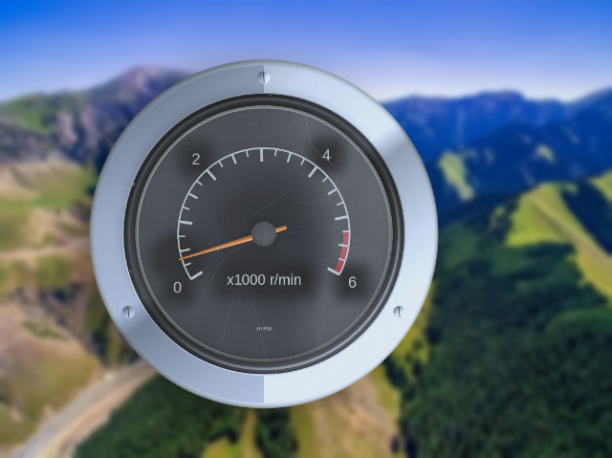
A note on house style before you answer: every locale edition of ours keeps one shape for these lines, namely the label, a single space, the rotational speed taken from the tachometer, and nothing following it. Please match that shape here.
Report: 375 rpm
